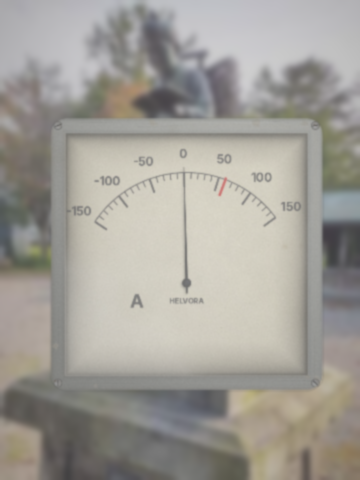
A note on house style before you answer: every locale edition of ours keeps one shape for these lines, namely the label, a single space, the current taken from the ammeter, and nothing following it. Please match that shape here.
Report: 0 A
